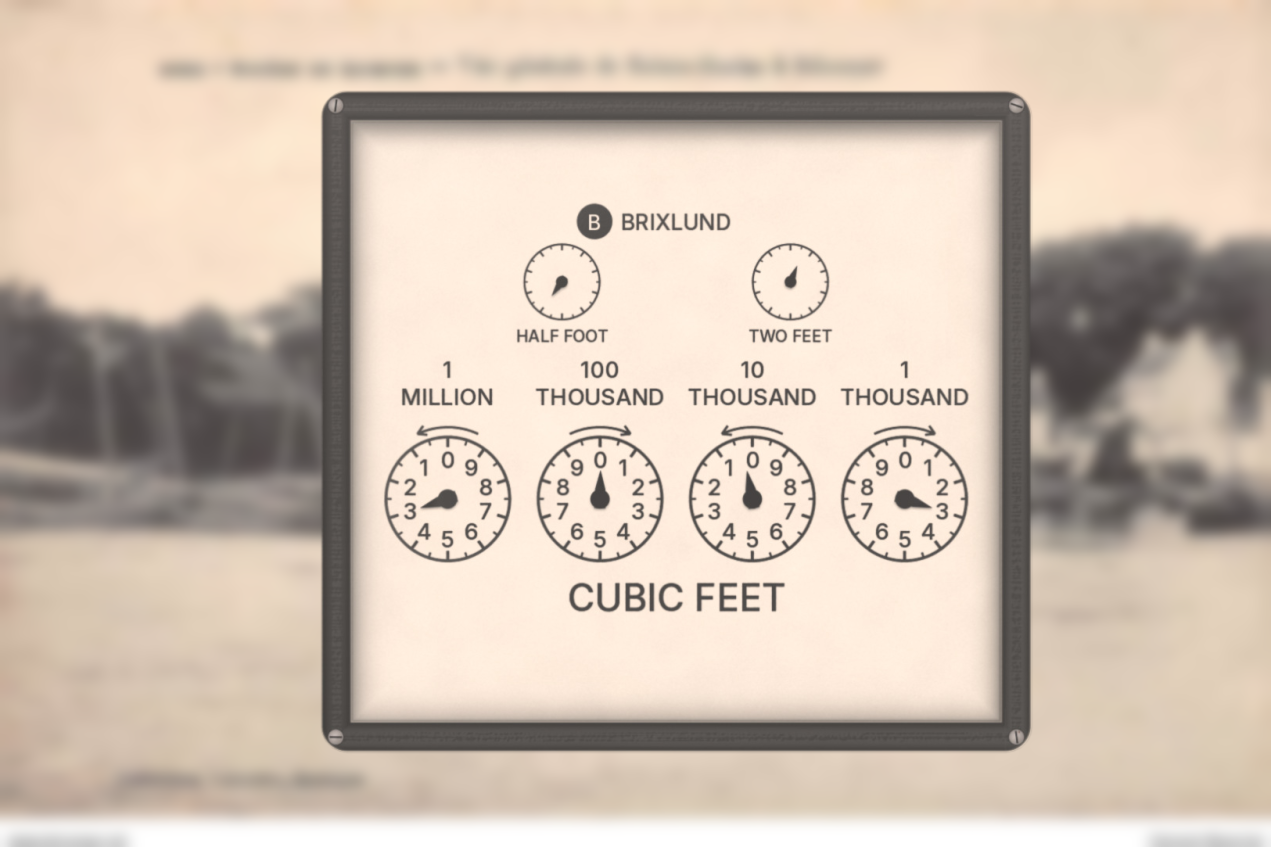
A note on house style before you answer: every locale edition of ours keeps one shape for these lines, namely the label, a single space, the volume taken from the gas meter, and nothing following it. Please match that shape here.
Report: 300300 ft³
